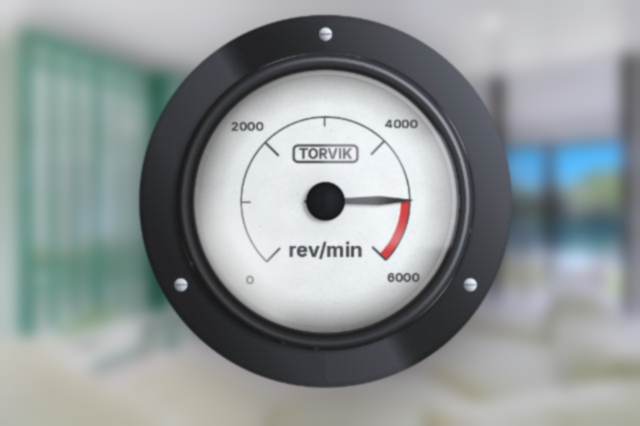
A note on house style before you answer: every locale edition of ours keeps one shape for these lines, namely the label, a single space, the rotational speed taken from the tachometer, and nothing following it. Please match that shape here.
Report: 5000 rpm
